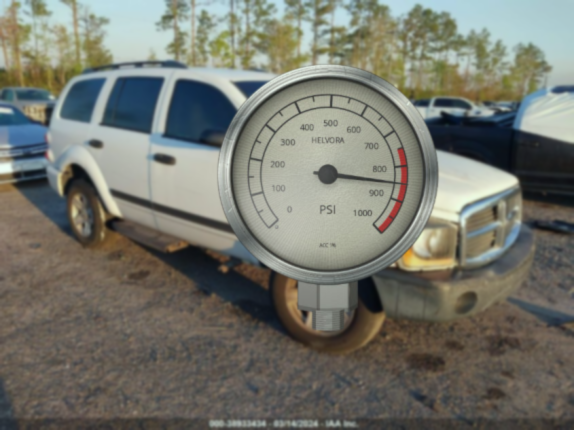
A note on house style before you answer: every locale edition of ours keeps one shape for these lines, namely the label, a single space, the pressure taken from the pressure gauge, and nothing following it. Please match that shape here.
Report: 850 psi
